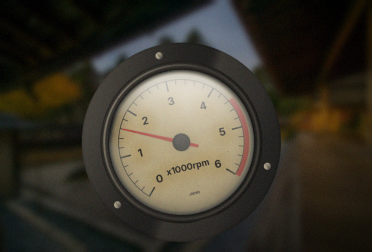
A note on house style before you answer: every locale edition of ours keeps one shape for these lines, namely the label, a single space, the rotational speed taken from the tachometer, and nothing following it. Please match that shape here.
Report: 1600 rpm
